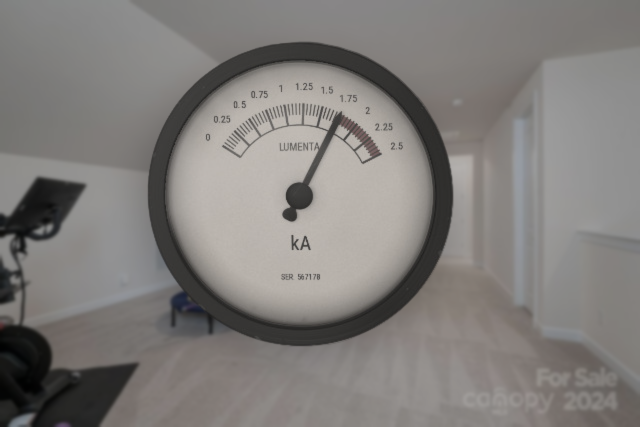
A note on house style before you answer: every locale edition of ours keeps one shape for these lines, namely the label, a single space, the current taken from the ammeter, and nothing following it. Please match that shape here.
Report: 1.75 kA
